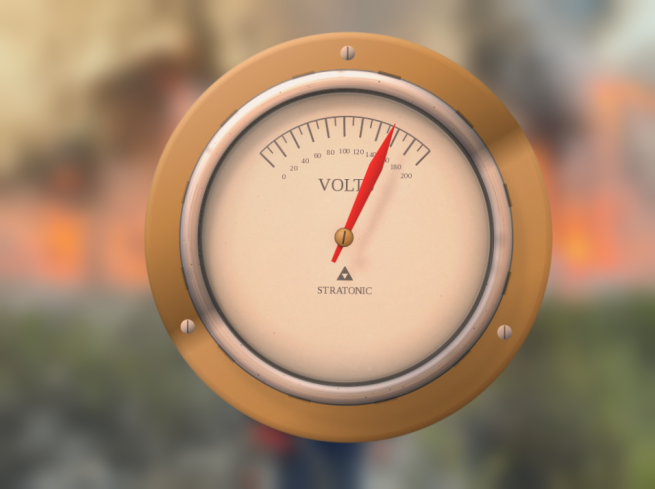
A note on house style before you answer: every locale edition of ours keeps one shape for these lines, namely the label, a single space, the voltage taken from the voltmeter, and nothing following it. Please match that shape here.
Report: 155 V
